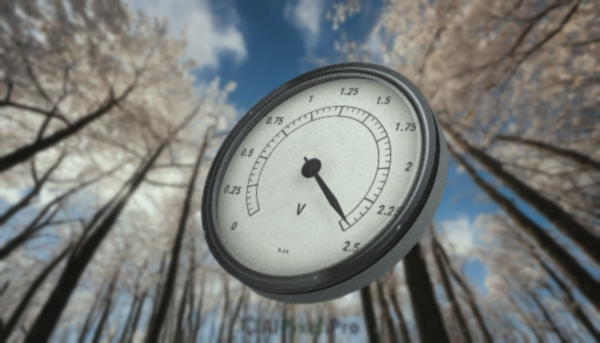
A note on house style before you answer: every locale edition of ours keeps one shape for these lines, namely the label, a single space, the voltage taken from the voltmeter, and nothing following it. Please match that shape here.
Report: 2.45 V
